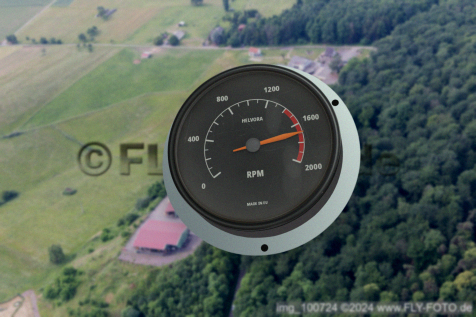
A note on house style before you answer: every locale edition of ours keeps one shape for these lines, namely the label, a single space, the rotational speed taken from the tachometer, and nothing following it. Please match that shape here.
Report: 1700 rpm
